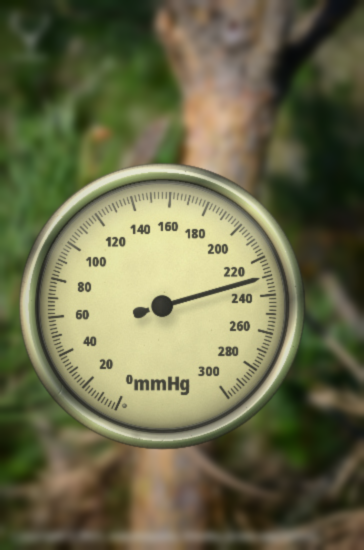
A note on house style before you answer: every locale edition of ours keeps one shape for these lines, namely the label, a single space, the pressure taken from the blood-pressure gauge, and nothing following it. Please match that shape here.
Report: 230 mmHg
